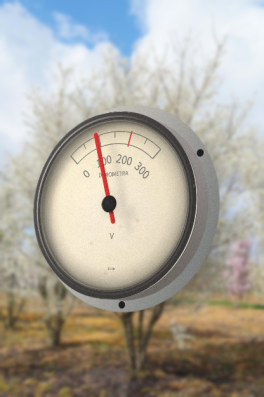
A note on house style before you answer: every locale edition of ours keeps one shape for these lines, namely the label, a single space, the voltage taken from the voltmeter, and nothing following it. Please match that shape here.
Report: 100 V
